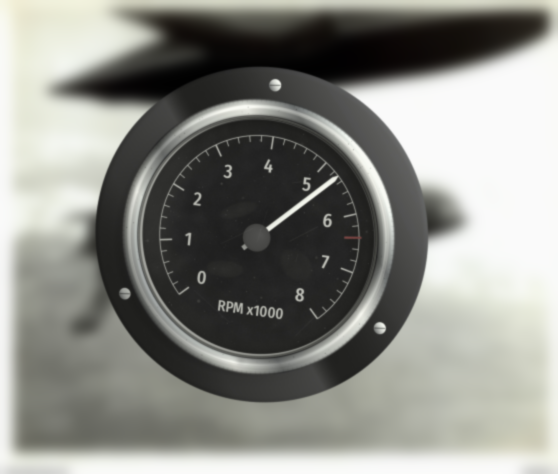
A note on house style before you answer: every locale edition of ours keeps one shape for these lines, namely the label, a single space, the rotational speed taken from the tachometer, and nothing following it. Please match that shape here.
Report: 5300 rpm
